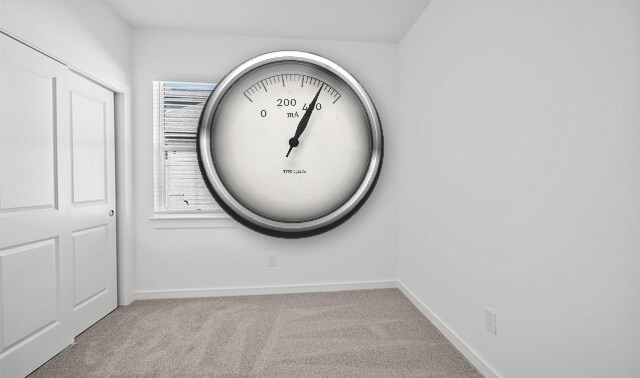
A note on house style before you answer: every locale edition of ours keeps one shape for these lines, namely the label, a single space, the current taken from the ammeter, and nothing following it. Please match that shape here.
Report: 400 mA
